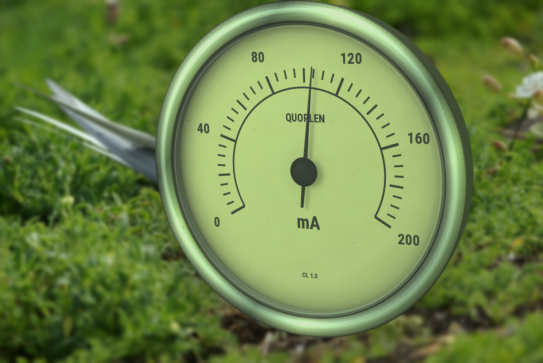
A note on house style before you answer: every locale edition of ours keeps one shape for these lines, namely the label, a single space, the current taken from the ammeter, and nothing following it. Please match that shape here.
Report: 105 mA
